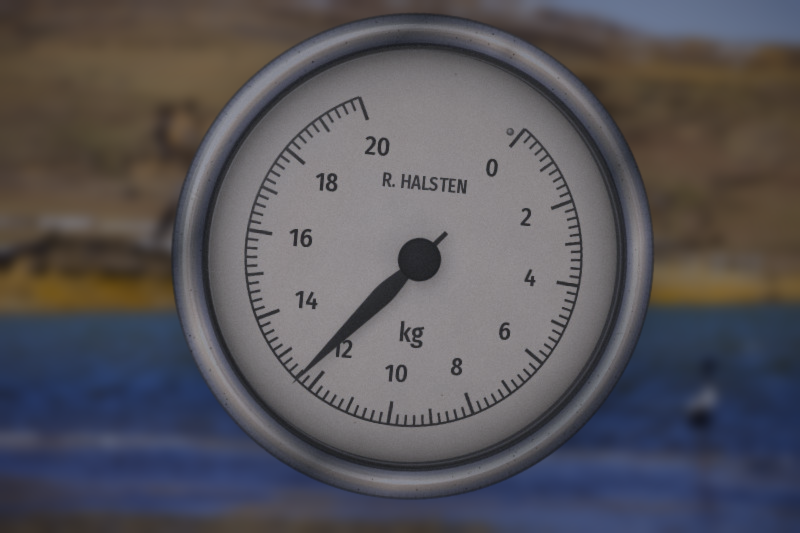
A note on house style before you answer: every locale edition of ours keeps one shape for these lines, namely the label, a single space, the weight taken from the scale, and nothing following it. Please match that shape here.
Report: 12.4 kg
